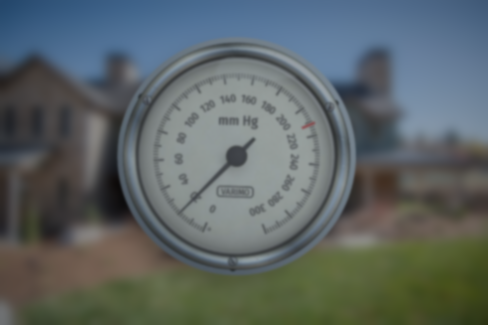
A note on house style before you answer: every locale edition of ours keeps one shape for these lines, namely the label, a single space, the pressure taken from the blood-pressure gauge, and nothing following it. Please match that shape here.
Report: 20 mmHg
